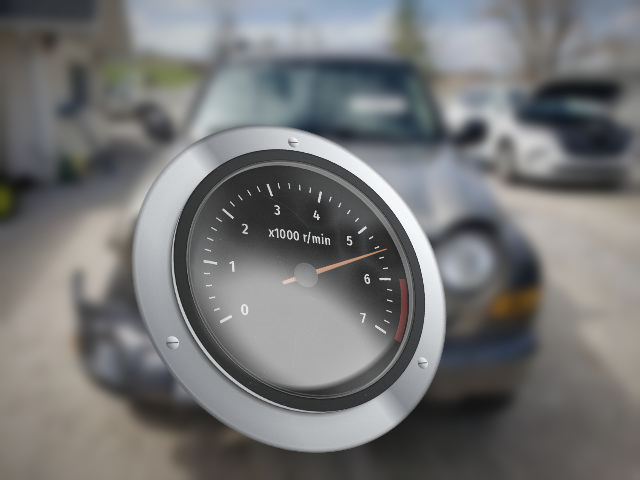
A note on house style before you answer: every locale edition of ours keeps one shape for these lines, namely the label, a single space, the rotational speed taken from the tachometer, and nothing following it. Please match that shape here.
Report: 5500 rpm
